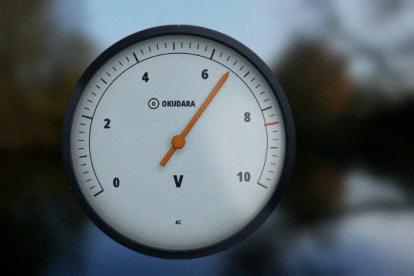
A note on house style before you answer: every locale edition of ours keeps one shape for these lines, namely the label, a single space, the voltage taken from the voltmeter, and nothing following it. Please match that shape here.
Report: 6.6 V
